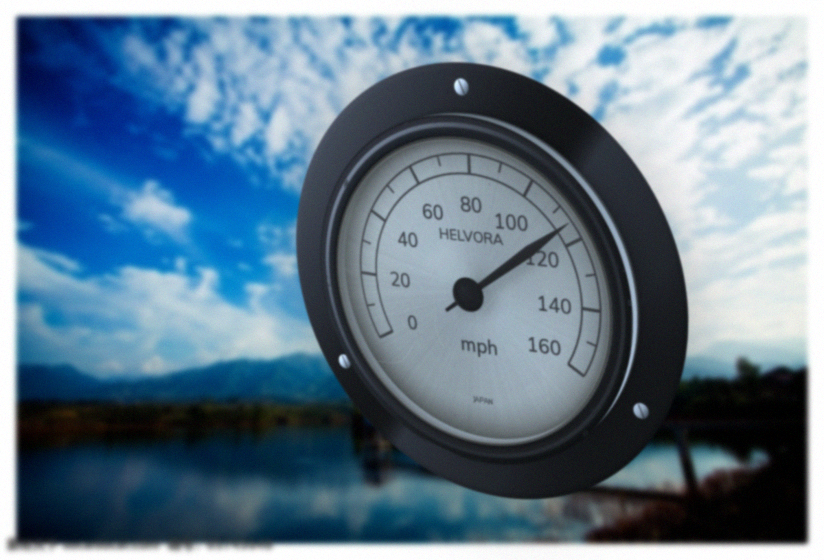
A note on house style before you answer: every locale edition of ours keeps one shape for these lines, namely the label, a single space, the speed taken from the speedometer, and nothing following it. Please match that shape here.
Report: 115 mph
